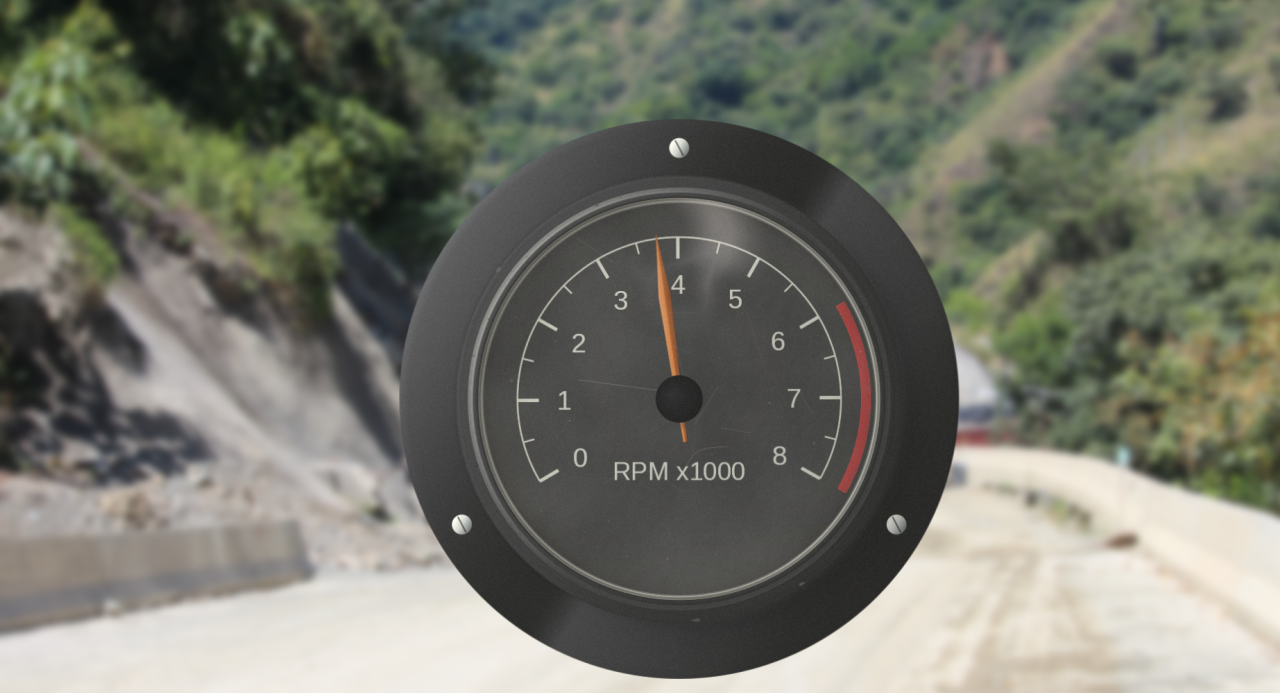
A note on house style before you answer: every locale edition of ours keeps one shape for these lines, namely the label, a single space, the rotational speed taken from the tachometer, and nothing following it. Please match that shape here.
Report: 3750 rpm
